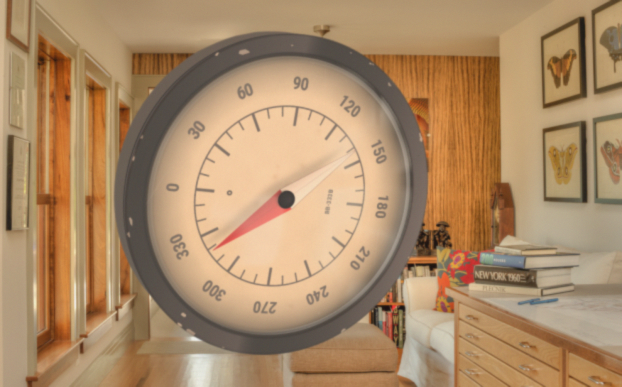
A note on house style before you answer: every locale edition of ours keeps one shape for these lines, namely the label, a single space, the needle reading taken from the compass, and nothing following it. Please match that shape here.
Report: 320 °
